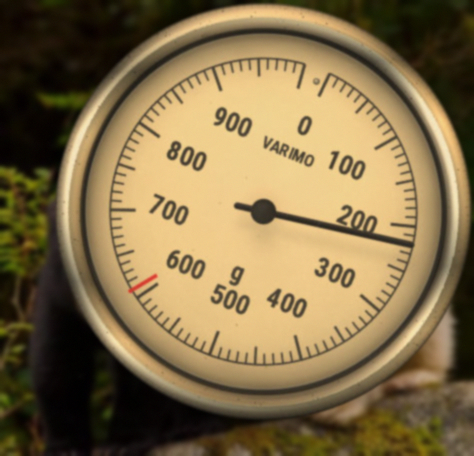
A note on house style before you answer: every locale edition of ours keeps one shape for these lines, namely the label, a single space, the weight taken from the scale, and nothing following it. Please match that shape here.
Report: 220 g
